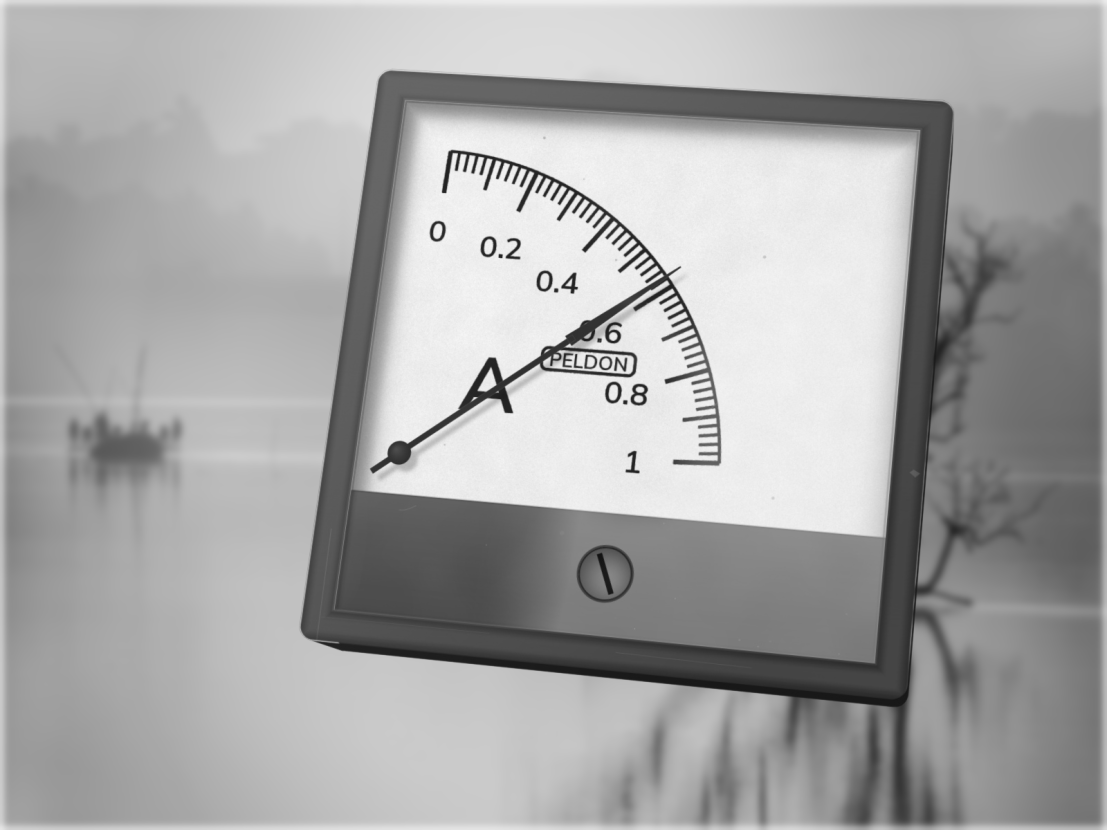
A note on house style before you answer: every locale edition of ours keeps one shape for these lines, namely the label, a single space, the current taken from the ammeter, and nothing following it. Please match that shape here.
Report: 0.58 A
